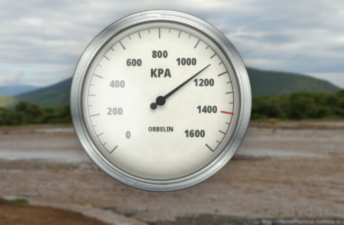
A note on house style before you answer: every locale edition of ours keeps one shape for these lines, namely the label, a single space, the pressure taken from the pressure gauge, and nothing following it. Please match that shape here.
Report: 1125 kPa
